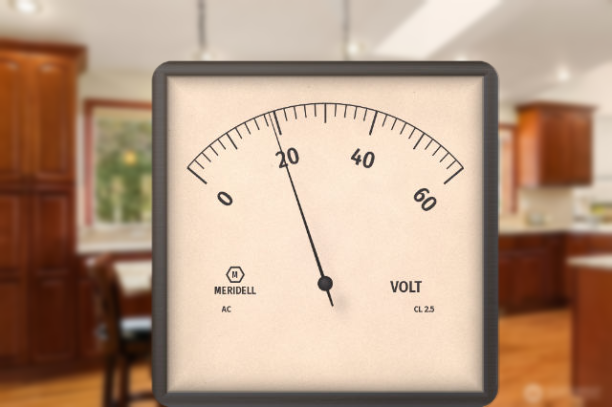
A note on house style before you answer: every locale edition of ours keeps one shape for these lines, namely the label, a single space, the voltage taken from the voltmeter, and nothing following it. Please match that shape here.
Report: 19 V
